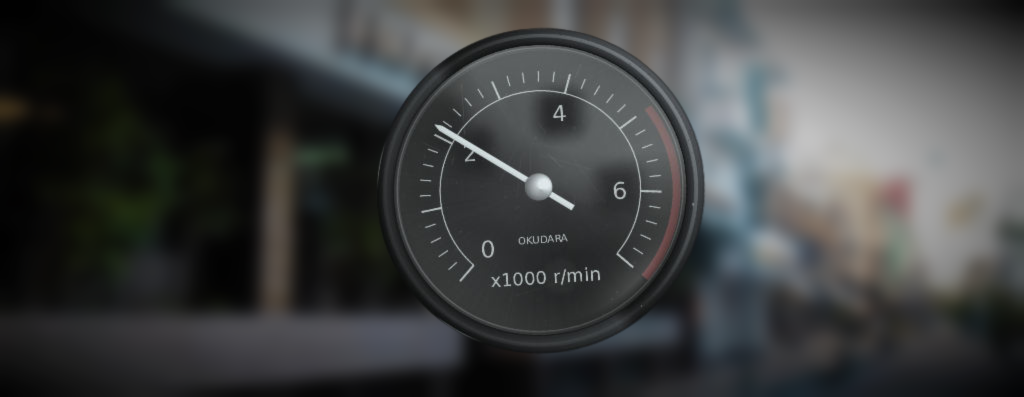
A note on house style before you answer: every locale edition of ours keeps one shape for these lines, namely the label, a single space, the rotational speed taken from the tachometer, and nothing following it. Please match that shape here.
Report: 2100 rpm
